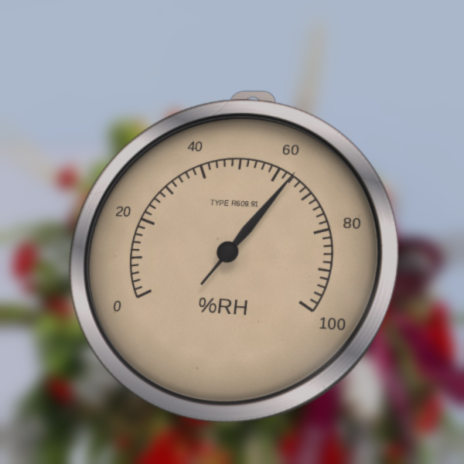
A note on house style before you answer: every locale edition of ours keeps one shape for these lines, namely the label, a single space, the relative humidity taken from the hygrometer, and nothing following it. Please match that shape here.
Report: 64 %
